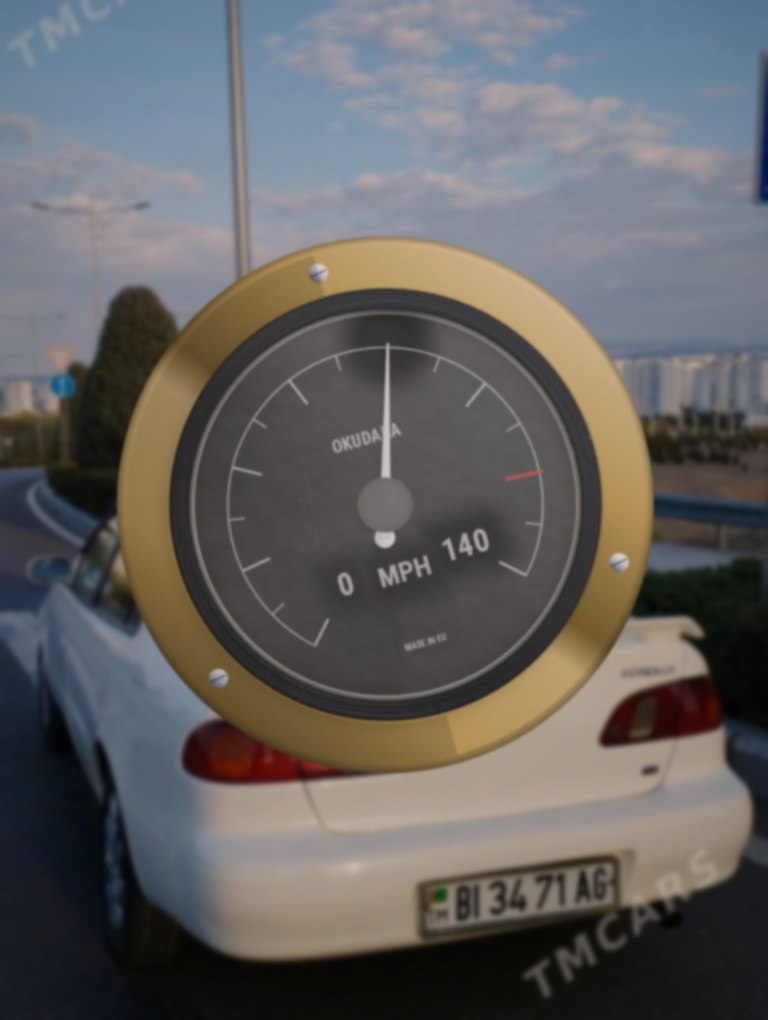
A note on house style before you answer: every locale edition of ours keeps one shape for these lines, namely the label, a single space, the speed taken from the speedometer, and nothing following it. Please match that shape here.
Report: 80 mph
